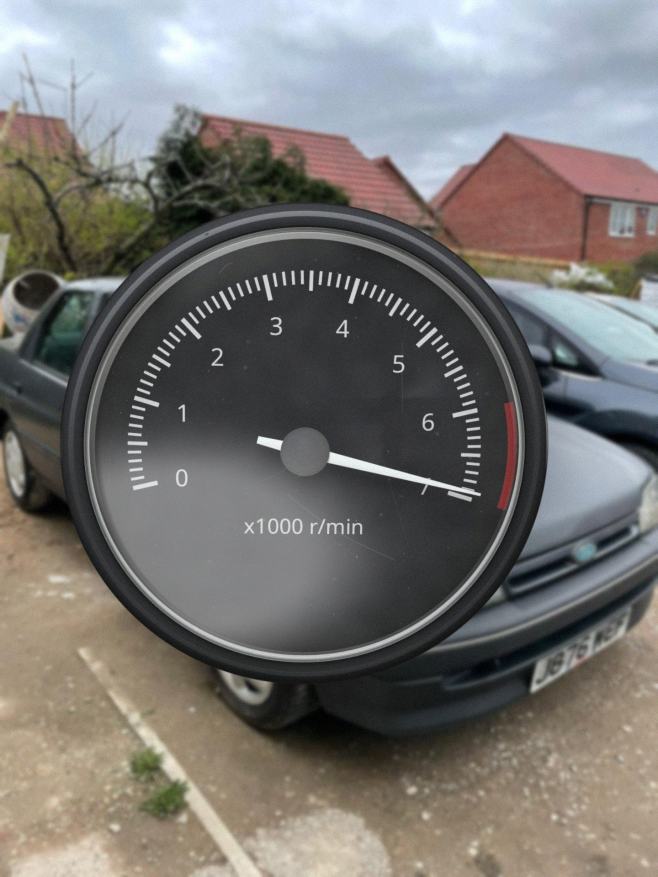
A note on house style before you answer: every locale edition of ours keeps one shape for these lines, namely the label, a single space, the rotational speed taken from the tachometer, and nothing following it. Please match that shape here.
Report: 6900 rpm
